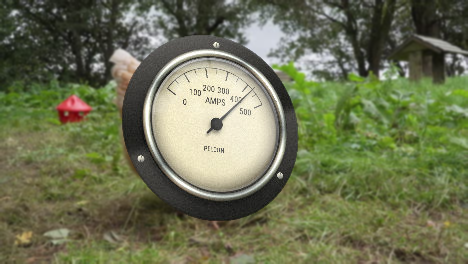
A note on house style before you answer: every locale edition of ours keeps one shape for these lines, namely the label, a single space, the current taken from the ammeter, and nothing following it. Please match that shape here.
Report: 425 A
